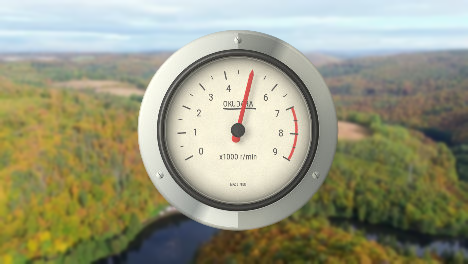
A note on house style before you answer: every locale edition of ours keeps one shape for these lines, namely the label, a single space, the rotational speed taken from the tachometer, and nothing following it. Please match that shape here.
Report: 5000 rpm
